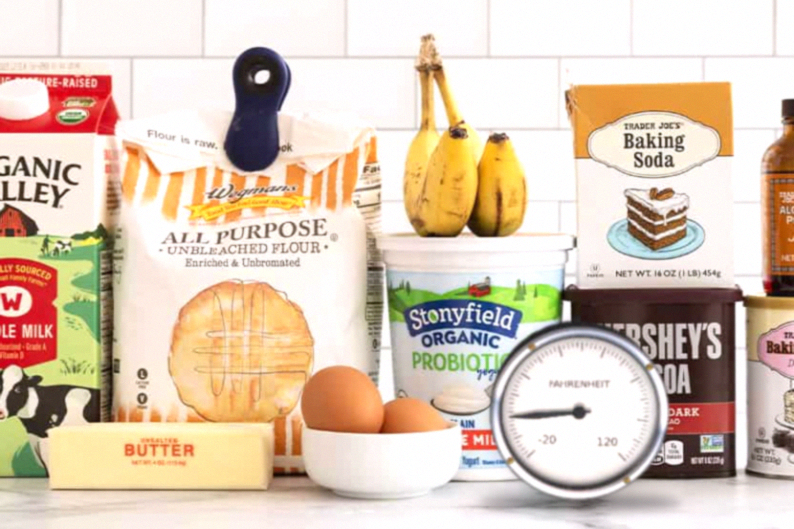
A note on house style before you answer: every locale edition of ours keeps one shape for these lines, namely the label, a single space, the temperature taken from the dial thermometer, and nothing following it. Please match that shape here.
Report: 0 °F
